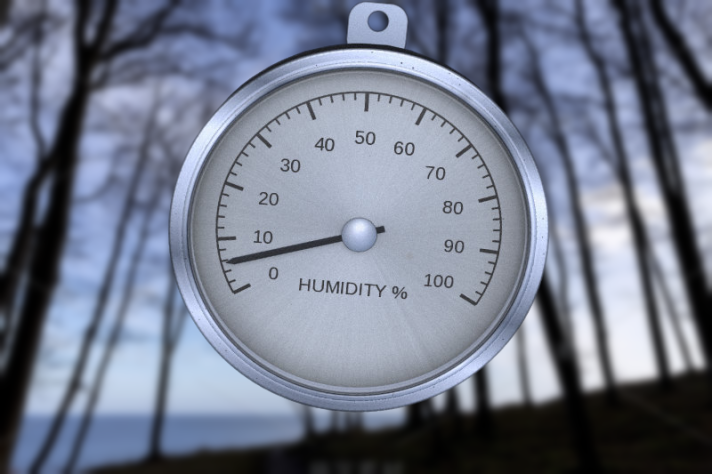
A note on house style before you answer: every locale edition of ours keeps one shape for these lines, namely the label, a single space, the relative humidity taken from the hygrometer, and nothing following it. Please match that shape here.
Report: 6 %
